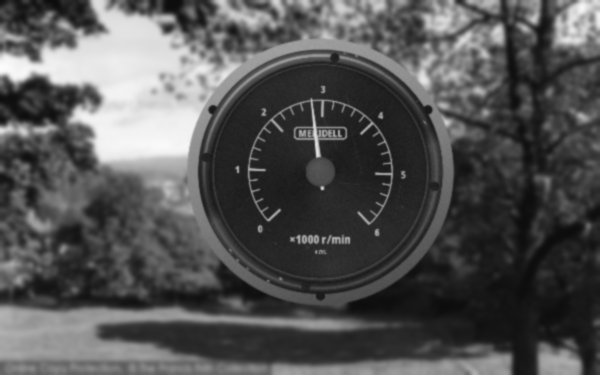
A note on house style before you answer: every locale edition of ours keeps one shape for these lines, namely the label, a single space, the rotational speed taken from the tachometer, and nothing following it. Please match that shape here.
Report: 2800 rpm
